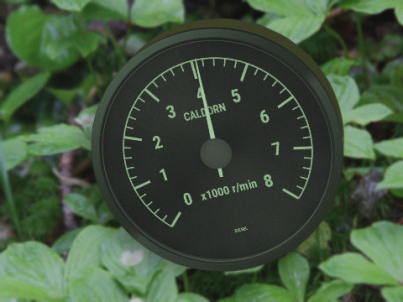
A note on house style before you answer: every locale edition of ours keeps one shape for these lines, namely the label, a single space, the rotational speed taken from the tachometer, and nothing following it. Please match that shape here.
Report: 4100 rpm
